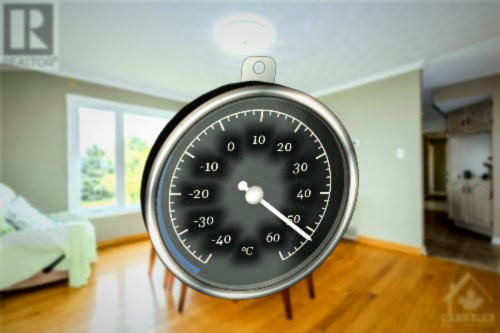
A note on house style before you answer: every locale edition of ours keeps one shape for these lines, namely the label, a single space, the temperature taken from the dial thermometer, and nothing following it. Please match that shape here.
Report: 52 °C
